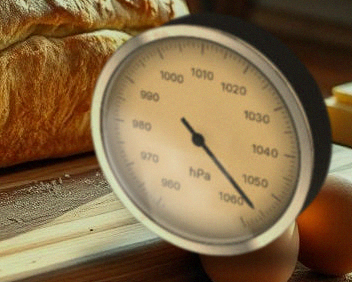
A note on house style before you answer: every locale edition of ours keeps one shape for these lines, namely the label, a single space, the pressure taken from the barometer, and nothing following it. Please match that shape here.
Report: 1055 hPa
